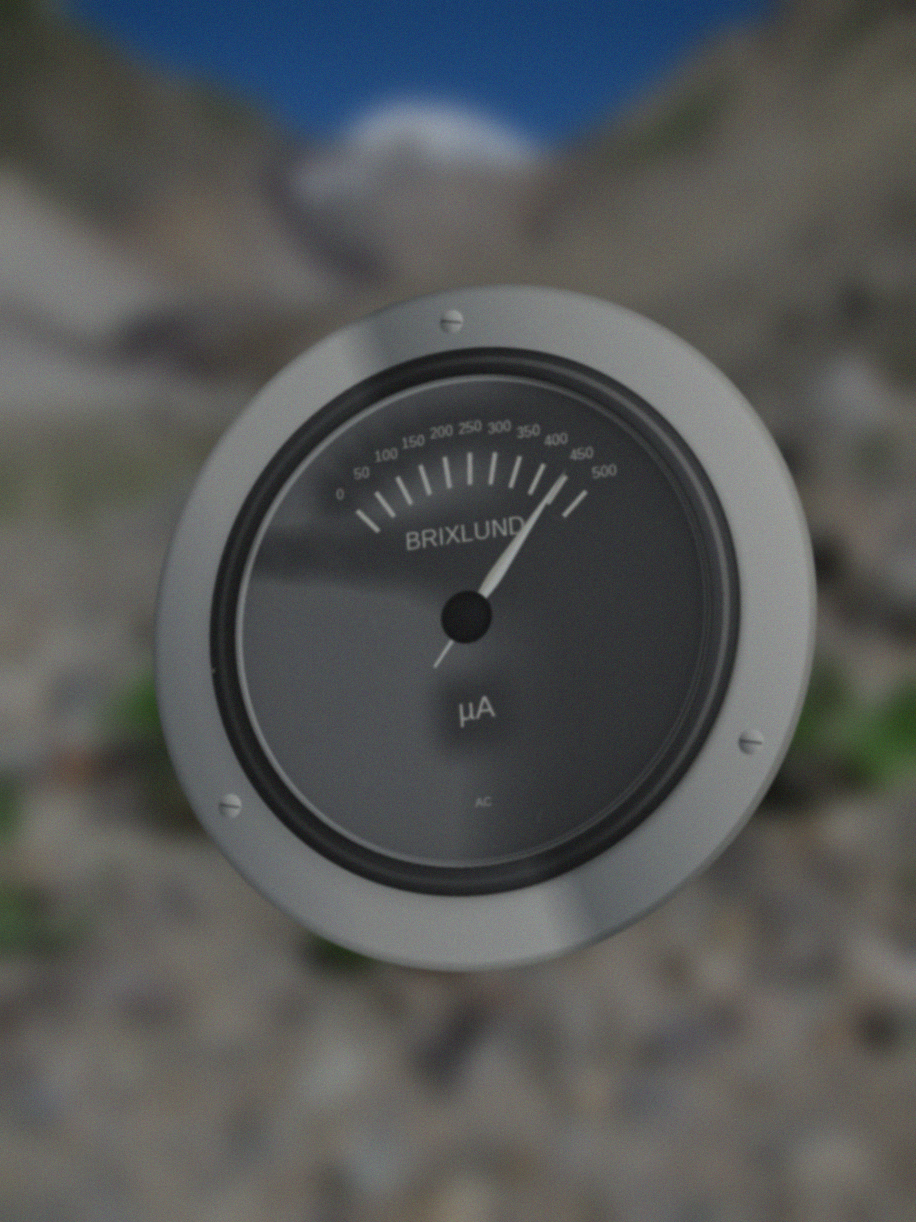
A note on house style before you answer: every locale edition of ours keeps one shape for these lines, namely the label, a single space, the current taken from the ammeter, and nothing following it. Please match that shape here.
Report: 450 µA
